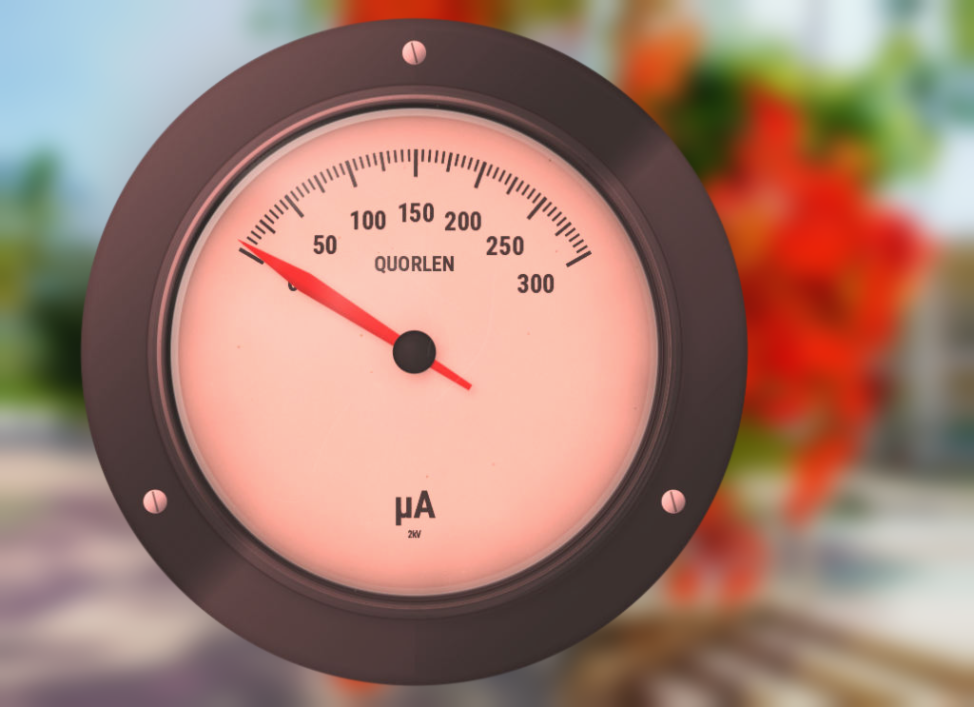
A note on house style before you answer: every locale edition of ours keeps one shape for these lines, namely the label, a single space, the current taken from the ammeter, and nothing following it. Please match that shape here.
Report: 5 µA
